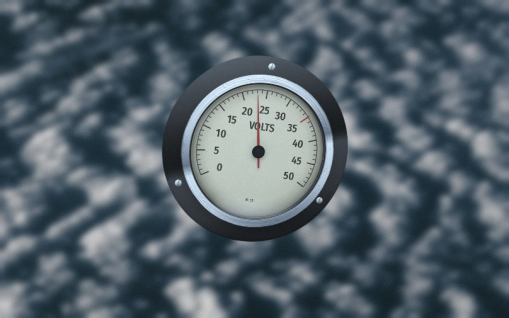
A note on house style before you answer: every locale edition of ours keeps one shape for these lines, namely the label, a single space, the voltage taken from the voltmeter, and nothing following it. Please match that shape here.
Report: 23 V
